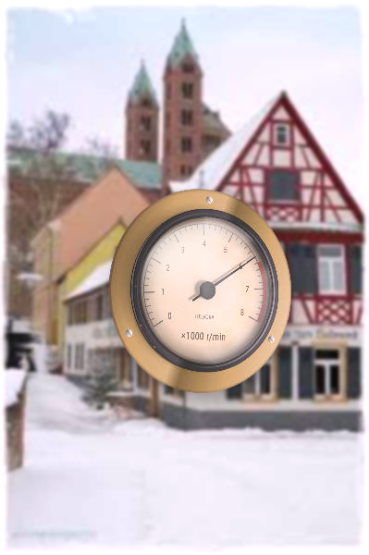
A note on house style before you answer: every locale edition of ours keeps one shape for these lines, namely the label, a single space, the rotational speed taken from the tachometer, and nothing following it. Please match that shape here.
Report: 6000 rpm
